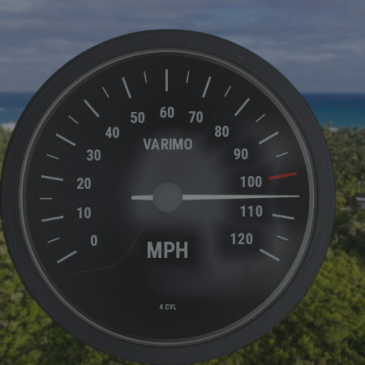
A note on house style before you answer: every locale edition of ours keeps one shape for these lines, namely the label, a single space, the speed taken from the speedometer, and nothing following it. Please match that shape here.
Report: 105 mph
